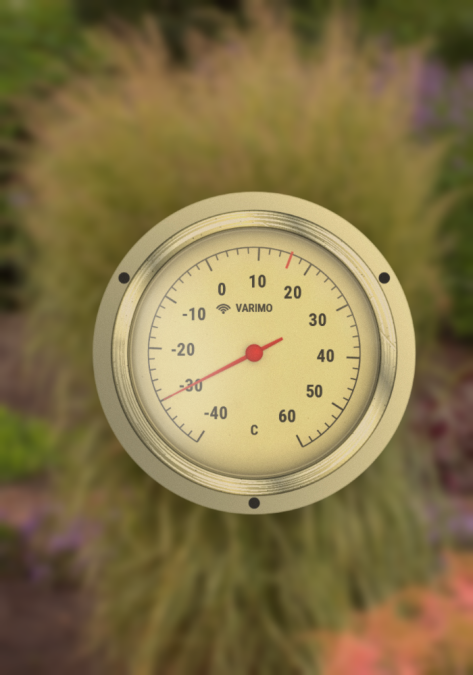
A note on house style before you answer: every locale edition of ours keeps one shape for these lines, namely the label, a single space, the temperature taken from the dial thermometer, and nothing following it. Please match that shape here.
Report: -30 °C
